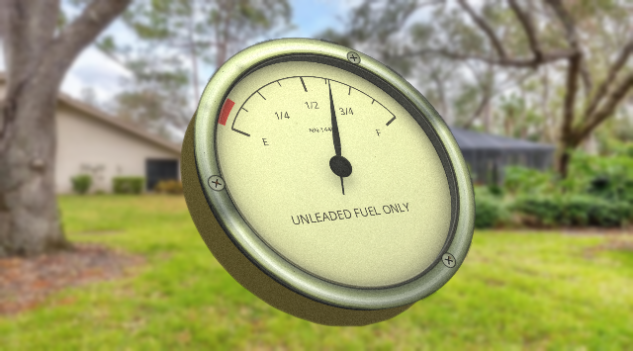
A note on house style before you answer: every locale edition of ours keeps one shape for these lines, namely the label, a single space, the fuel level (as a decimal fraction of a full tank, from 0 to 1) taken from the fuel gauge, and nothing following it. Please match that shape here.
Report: 0.625
